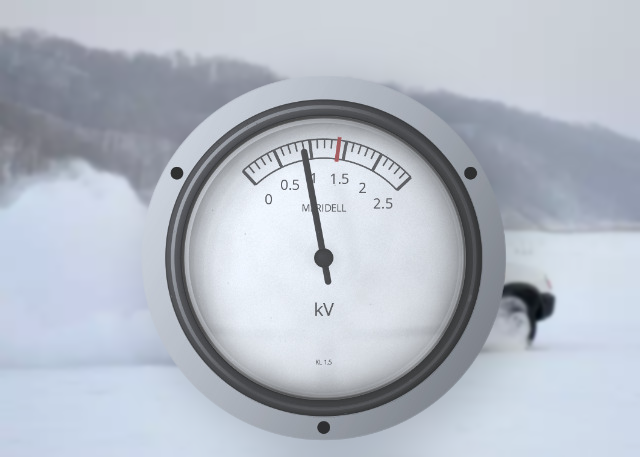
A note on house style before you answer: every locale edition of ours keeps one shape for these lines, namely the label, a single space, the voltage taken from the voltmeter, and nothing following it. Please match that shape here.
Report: 0.9 kV
